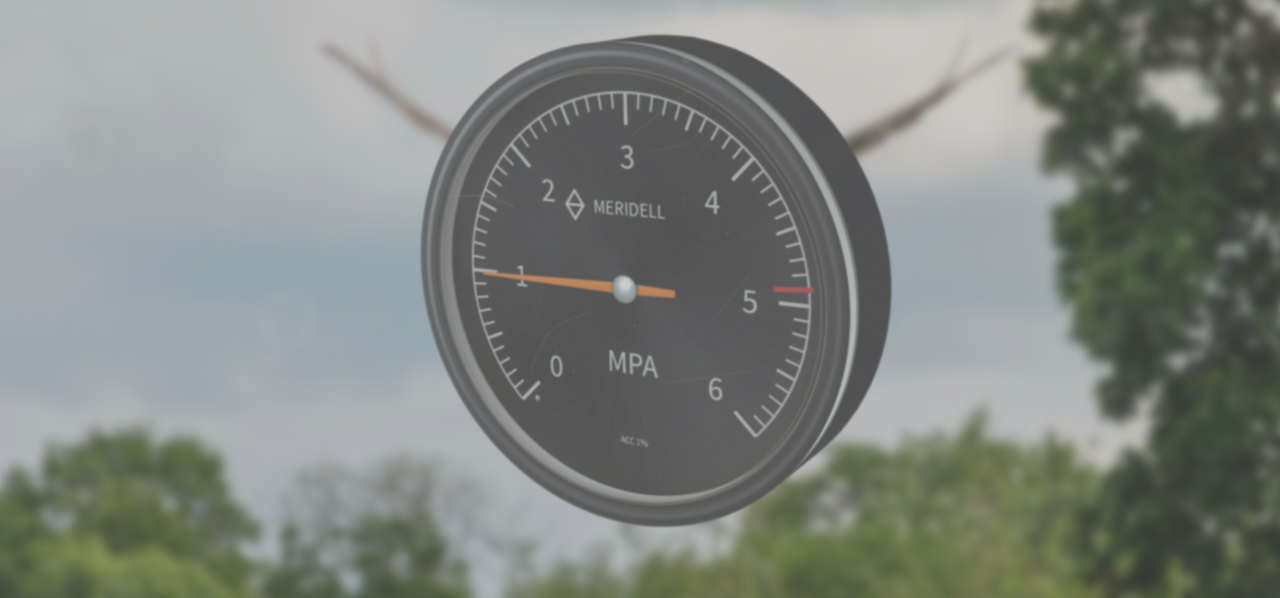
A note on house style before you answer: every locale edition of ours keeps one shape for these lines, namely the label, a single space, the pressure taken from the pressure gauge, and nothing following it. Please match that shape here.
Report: 1 MPa
